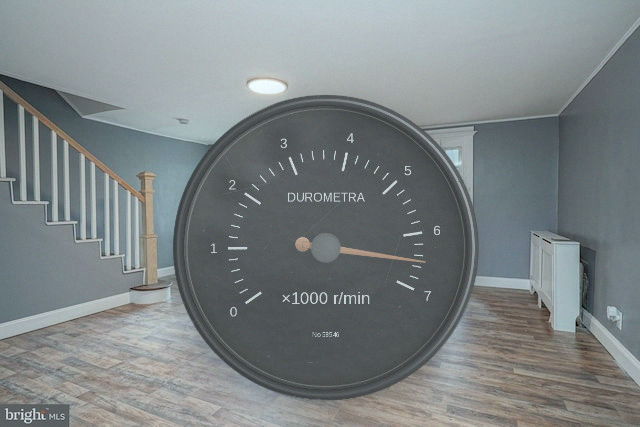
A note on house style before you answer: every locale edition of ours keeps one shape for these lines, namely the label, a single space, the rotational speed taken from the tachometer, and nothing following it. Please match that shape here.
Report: 6500 rpm
